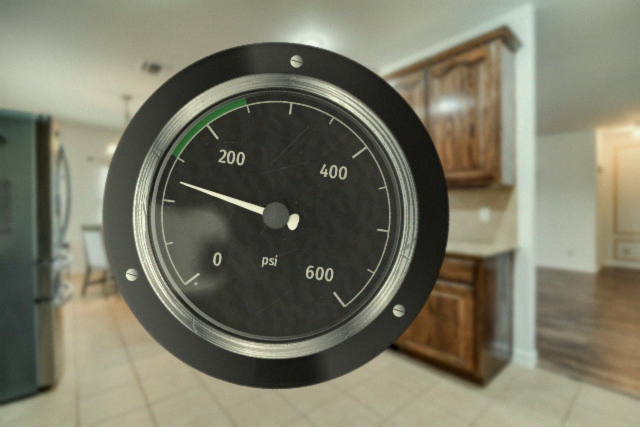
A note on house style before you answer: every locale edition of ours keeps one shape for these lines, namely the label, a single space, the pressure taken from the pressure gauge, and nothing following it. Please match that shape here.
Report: 125 psi
